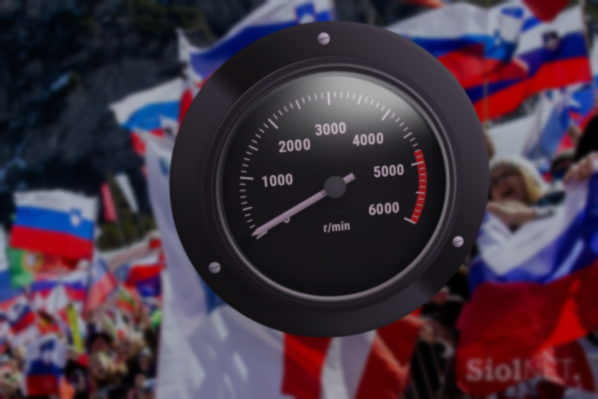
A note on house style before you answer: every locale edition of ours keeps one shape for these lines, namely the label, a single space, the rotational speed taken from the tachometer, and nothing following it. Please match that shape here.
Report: 100 rpm
